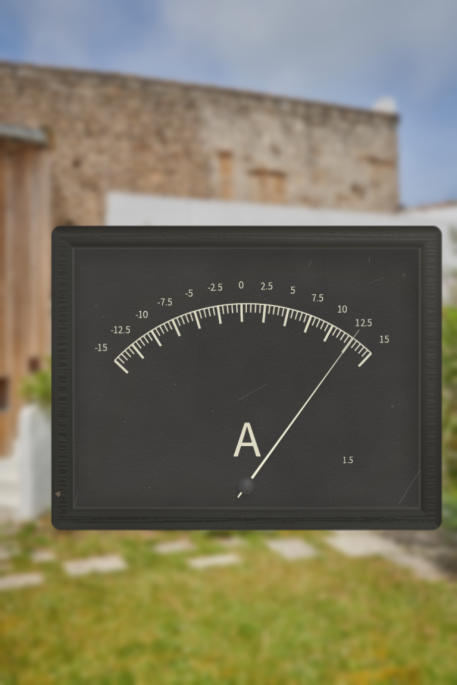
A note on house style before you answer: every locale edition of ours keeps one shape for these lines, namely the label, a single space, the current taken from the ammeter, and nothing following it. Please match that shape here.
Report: 12.5 A
